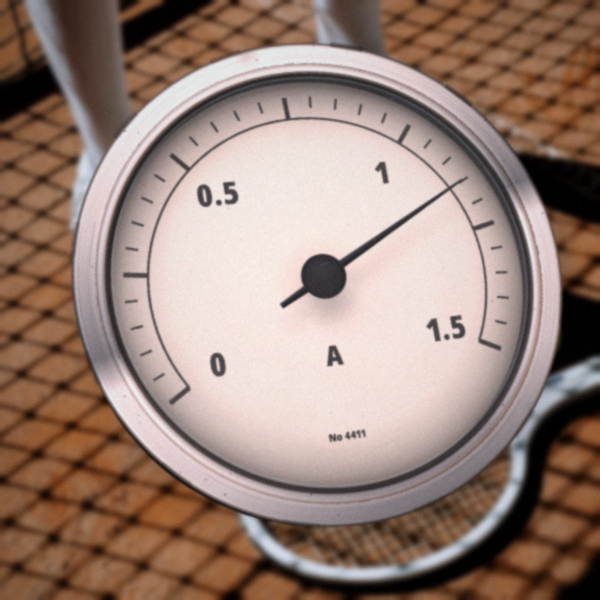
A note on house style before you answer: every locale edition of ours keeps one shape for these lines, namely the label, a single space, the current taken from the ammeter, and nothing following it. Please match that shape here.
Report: 1.15 A
